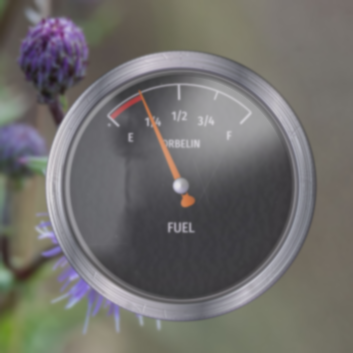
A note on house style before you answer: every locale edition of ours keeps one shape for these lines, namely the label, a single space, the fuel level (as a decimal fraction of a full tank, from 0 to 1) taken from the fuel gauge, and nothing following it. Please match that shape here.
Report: 0.25
